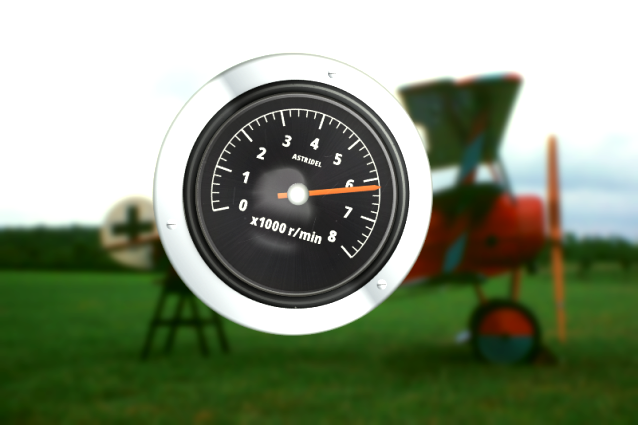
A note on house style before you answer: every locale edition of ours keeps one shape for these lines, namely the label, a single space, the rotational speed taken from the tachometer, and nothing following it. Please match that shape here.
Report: 6200 rpm
